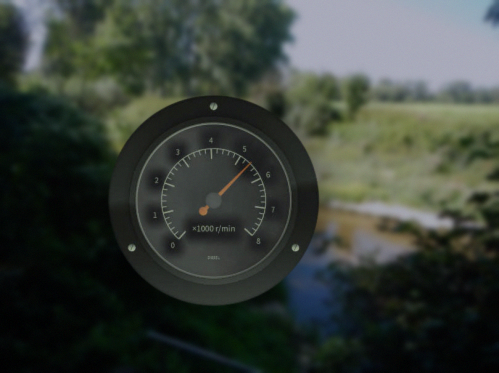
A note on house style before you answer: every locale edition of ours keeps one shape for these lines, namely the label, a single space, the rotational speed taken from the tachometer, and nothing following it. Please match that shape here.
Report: 5400 rpm
